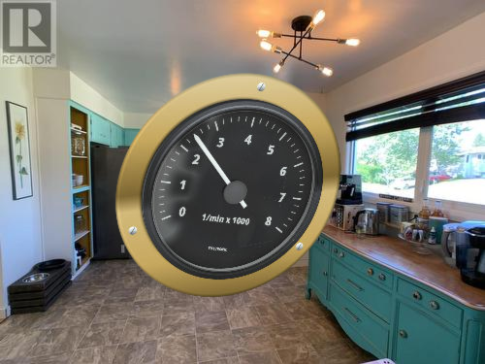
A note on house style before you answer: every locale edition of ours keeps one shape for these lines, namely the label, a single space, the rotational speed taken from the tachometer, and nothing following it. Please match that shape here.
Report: 2400 rpm
